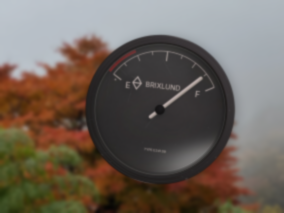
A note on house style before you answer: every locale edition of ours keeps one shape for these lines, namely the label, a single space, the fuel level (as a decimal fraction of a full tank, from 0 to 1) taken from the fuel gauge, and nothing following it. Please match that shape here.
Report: 0.875
